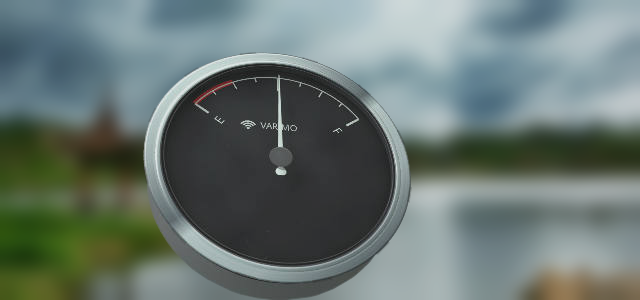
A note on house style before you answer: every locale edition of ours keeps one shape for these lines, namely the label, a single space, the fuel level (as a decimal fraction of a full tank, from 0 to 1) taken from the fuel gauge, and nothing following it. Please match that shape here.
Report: 0.5
